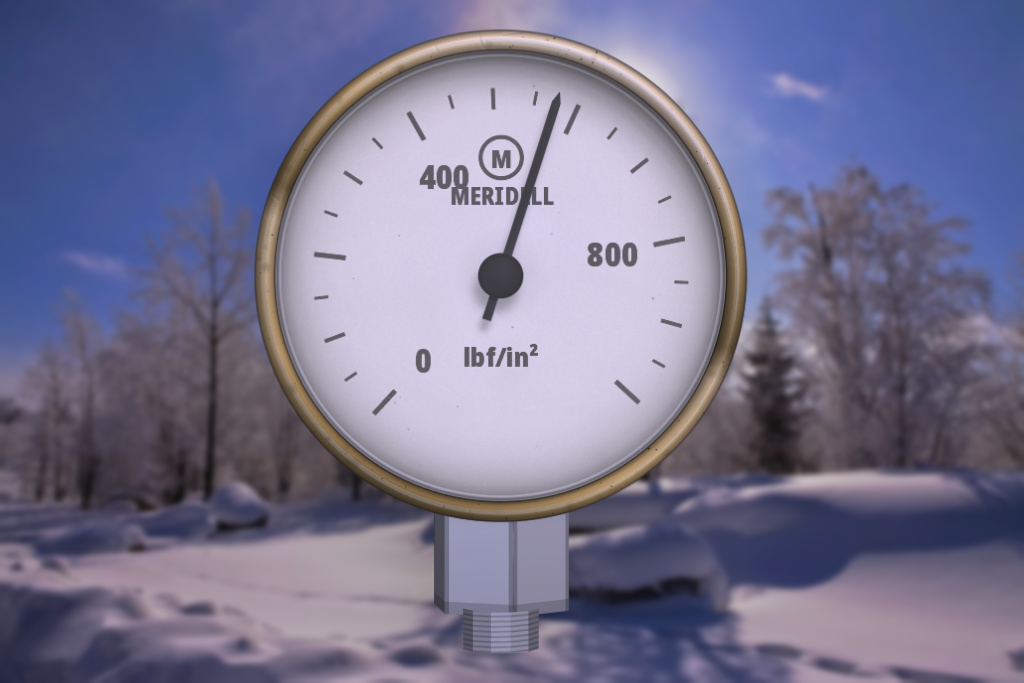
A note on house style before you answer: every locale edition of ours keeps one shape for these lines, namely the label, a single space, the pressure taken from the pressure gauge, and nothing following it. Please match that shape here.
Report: 575 psi
